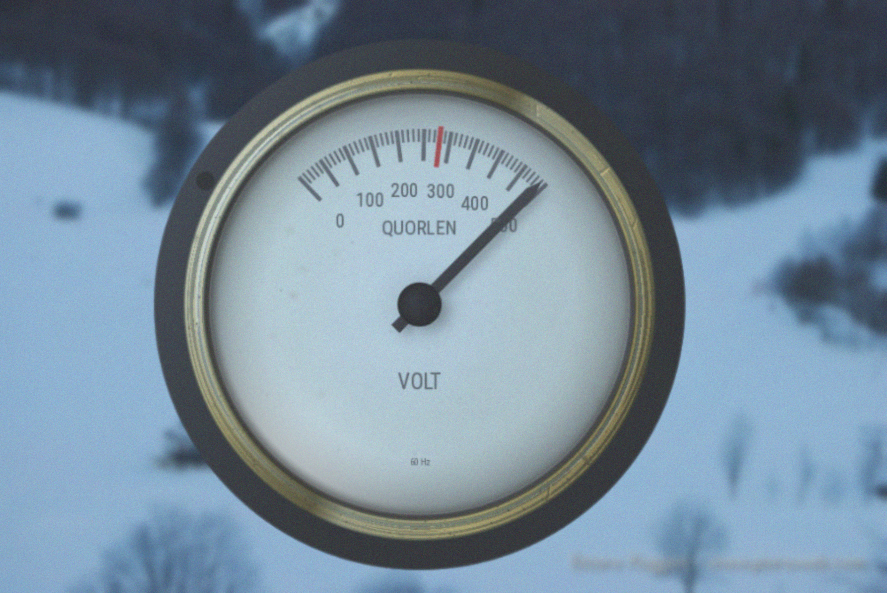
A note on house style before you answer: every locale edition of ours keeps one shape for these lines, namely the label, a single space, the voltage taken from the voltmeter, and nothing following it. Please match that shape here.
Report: 490 V
